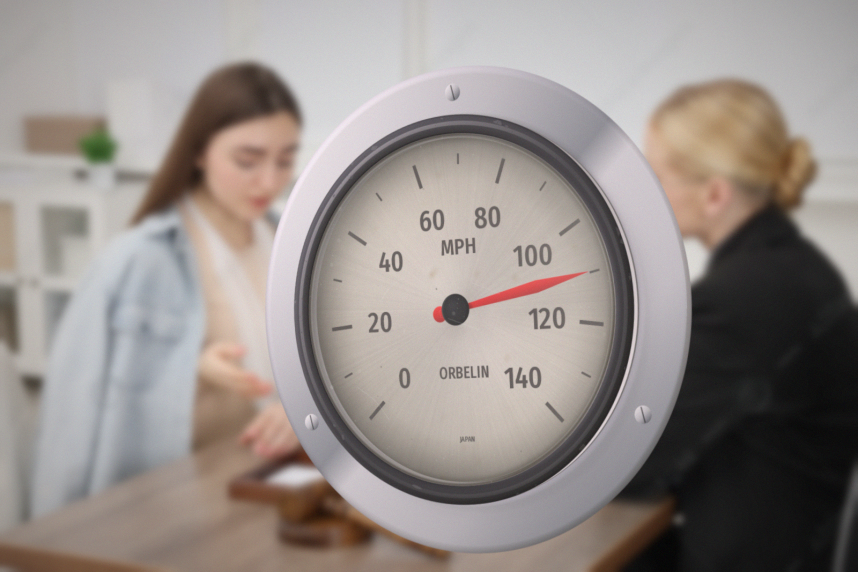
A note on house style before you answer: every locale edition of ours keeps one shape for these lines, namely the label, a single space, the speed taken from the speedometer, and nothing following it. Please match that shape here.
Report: 110 mph
